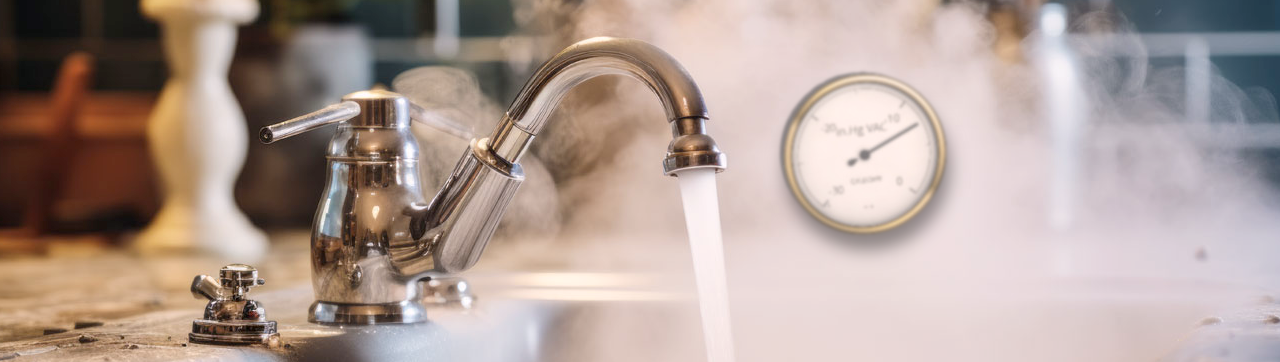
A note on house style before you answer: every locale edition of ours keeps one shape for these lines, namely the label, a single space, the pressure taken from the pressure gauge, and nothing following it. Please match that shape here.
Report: -7.5 inHg
